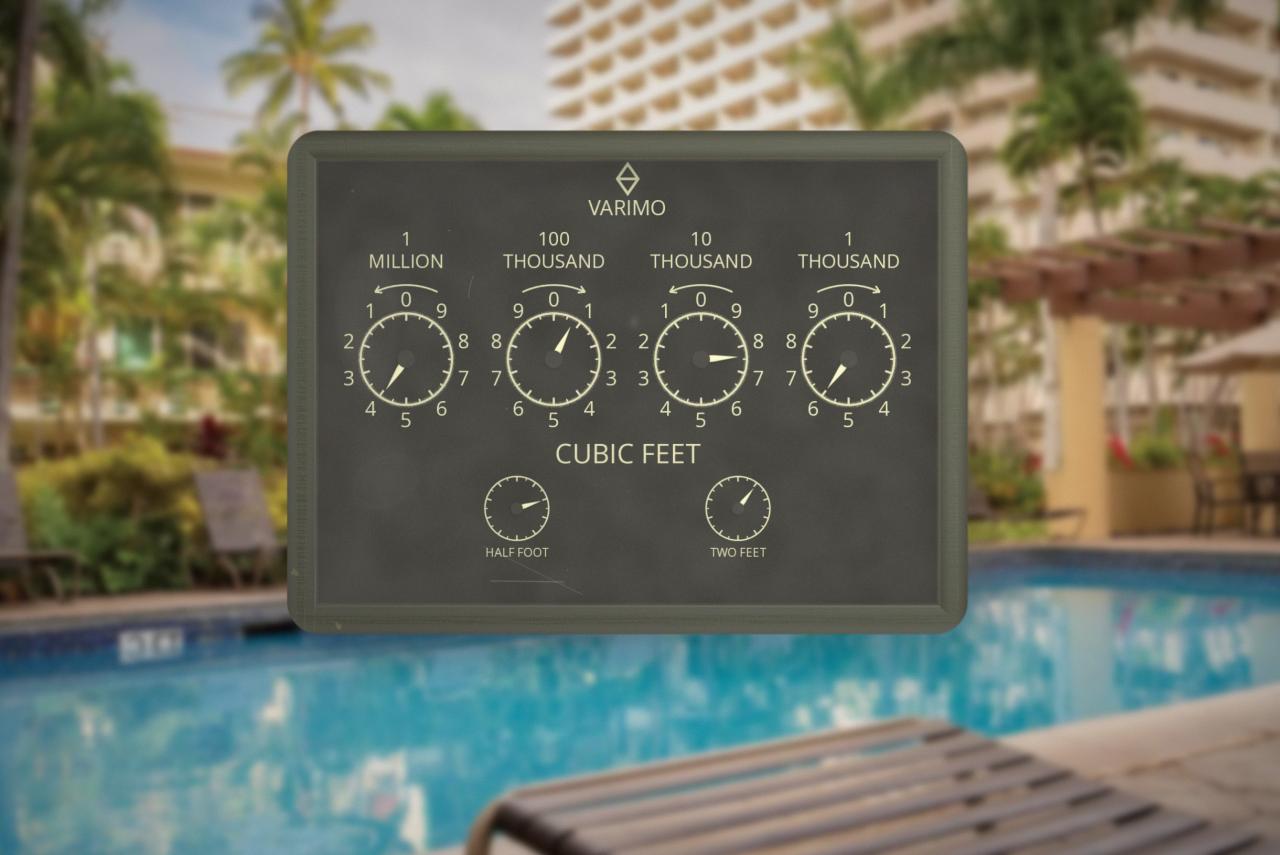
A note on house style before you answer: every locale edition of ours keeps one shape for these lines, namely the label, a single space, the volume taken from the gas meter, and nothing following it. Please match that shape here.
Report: 407600 ft³
